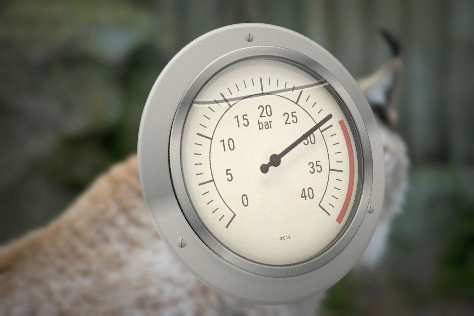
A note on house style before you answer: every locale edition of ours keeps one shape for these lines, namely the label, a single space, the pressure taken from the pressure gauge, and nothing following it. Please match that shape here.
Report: 29 bar
